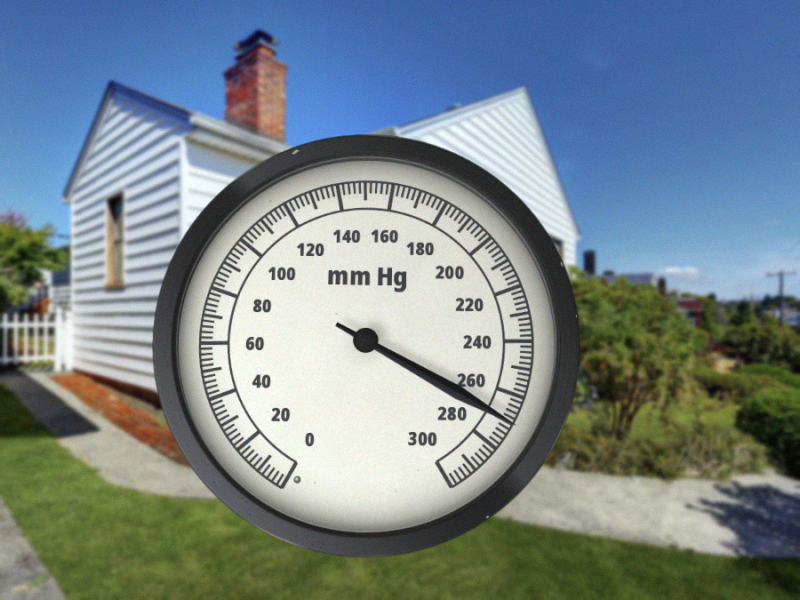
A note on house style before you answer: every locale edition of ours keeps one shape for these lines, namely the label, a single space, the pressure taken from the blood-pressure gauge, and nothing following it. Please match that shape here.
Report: 270 mmHg
